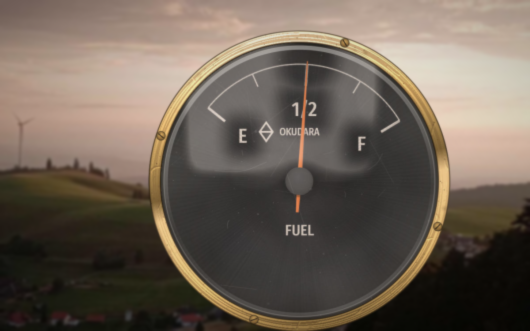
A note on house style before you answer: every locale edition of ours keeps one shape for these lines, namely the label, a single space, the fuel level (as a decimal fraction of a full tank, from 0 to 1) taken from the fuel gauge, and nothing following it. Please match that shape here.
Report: 0.5
